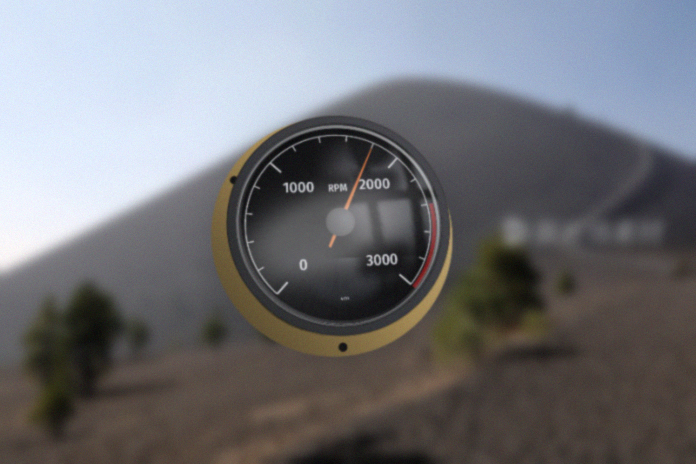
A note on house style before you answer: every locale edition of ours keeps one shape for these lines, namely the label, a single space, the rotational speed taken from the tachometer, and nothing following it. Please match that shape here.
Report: 1800 rpm
